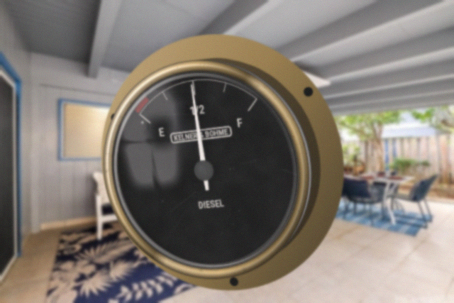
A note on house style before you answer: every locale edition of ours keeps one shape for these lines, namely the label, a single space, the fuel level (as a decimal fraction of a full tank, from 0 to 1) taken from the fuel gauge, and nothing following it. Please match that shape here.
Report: 0.5
